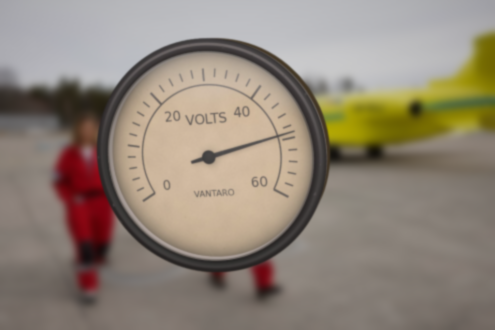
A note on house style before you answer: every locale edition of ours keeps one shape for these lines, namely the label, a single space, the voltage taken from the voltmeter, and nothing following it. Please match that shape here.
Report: 49 V
